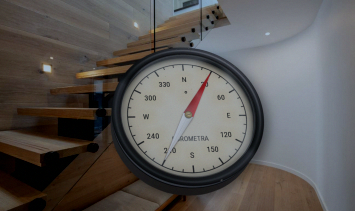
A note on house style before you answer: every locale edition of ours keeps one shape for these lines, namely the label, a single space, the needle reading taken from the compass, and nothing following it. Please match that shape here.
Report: 30 °
